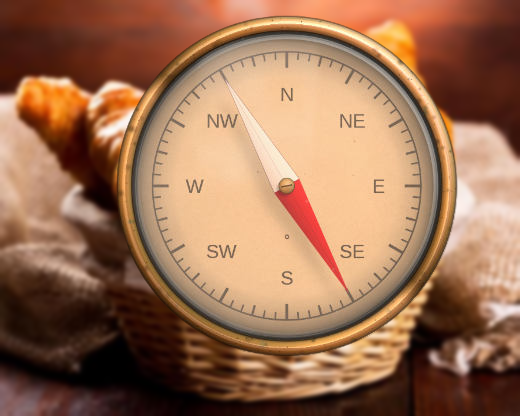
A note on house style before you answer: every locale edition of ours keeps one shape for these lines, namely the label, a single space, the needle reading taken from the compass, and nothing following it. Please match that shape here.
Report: 150 °
